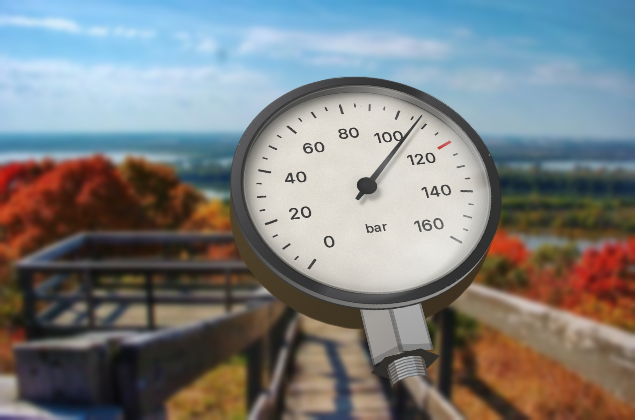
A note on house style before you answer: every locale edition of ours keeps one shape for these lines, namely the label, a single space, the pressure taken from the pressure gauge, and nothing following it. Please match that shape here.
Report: 107.5 bar
